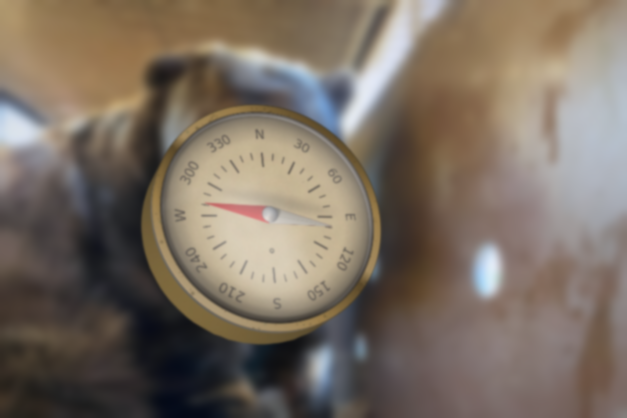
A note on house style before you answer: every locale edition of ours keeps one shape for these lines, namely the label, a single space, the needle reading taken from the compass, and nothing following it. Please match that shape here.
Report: 280 °
